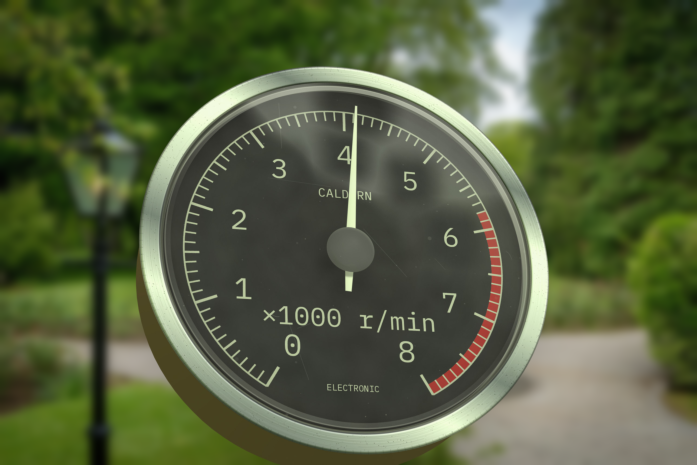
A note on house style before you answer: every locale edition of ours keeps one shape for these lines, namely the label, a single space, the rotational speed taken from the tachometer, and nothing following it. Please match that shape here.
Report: 4100 rpm
